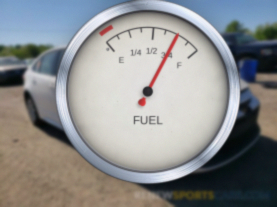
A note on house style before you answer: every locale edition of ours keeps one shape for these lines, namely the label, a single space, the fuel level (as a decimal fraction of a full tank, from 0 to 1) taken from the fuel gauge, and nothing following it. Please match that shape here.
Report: 0.75
